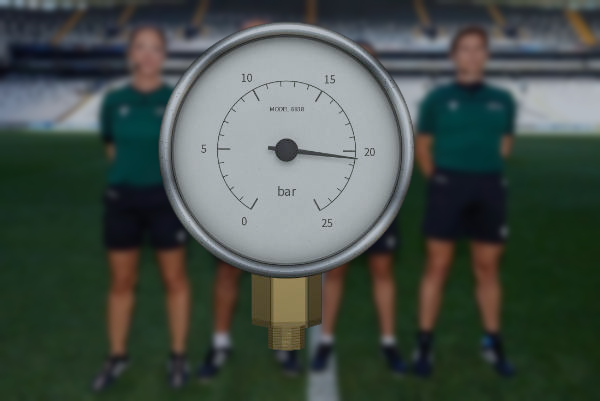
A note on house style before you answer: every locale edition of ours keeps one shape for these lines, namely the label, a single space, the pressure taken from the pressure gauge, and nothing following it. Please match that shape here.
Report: 20.5 bar
